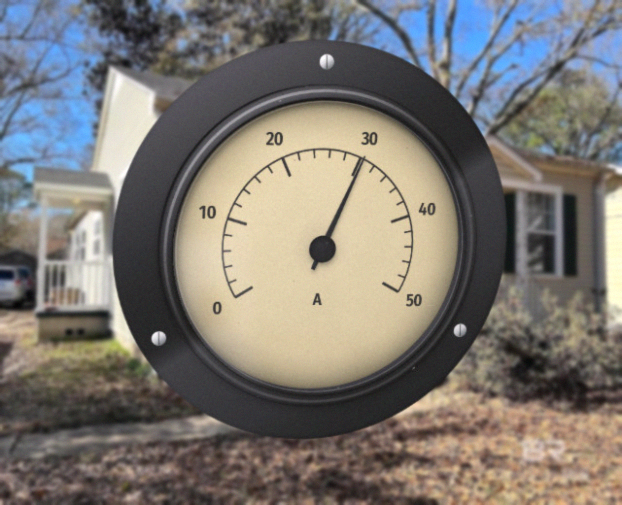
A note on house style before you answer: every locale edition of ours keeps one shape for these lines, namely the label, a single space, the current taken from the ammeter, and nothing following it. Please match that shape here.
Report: 30 A
